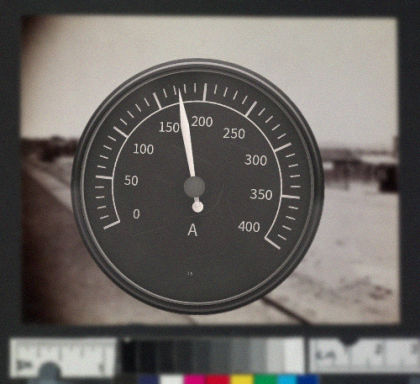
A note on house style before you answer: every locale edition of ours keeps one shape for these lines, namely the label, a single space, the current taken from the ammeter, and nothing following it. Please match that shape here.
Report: 175 A
